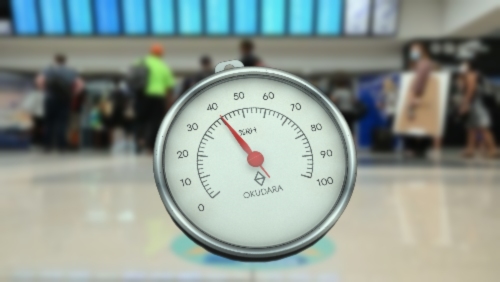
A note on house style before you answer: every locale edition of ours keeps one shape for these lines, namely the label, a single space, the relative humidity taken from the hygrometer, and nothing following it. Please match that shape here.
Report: 40 %
